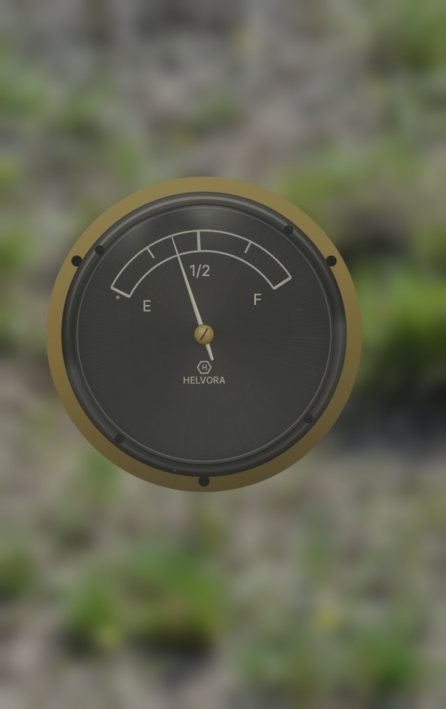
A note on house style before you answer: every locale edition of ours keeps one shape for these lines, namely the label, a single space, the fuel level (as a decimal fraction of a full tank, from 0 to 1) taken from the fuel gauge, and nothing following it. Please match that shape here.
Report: 0.375
